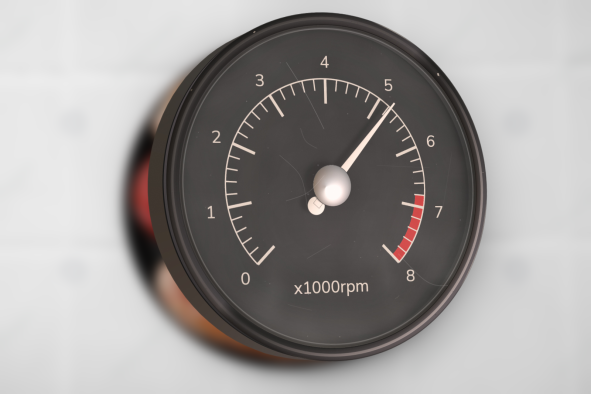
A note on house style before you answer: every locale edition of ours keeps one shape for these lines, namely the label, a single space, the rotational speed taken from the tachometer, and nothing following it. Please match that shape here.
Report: 5200 rpm
